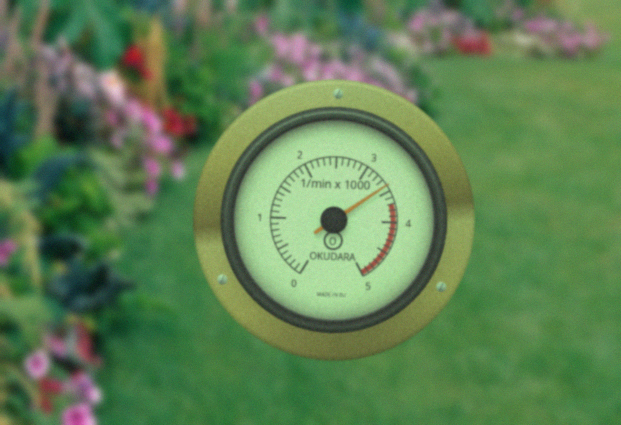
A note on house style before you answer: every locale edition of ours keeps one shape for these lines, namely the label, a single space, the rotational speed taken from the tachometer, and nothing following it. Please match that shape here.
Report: 3400 rpm
